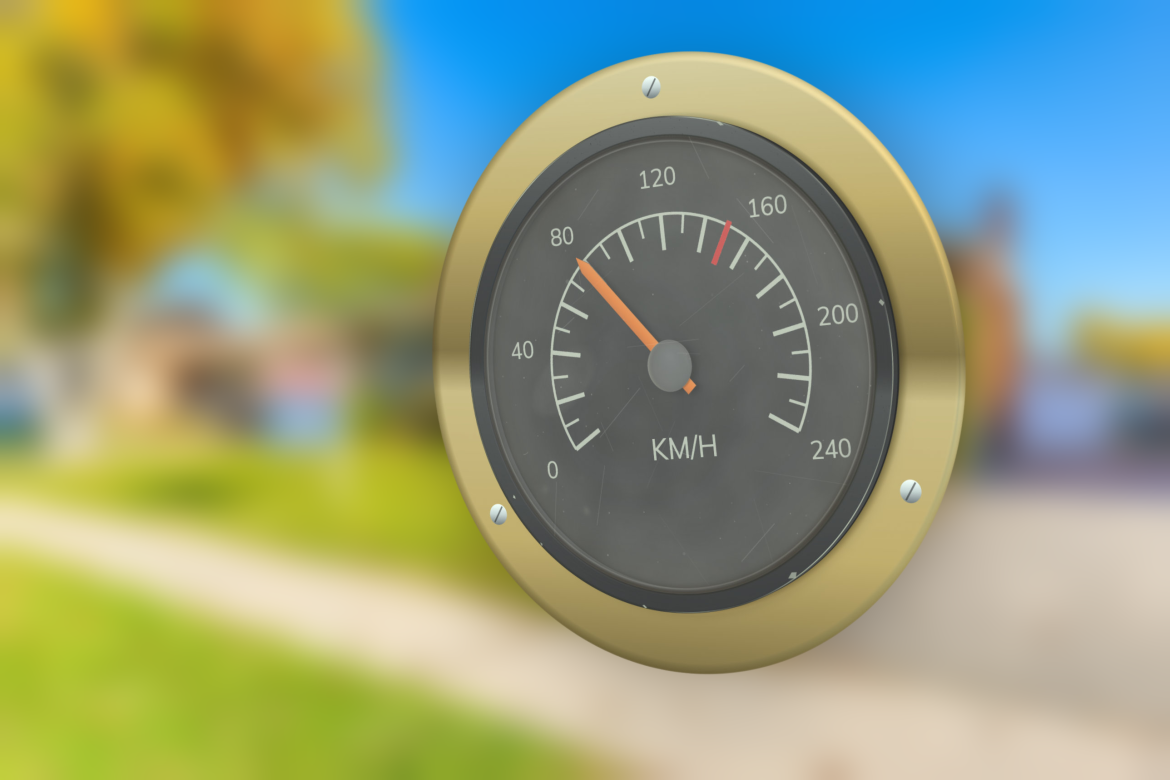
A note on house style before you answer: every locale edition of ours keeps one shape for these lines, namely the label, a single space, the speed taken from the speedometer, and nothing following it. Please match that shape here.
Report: 80 km/h
